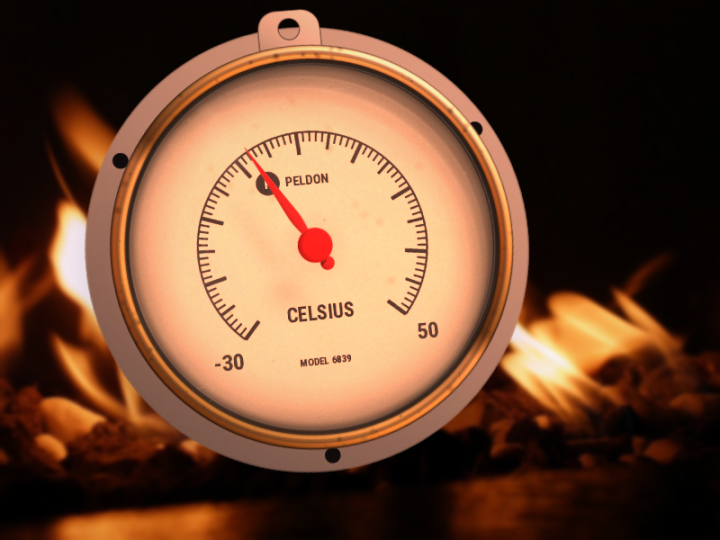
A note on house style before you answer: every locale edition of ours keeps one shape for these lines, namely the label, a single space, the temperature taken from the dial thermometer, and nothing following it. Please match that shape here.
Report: 2 °C
